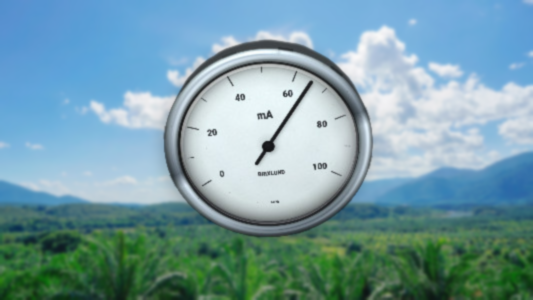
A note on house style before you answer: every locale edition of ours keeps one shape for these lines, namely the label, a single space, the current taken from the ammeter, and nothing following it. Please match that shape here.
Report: 65 mA
